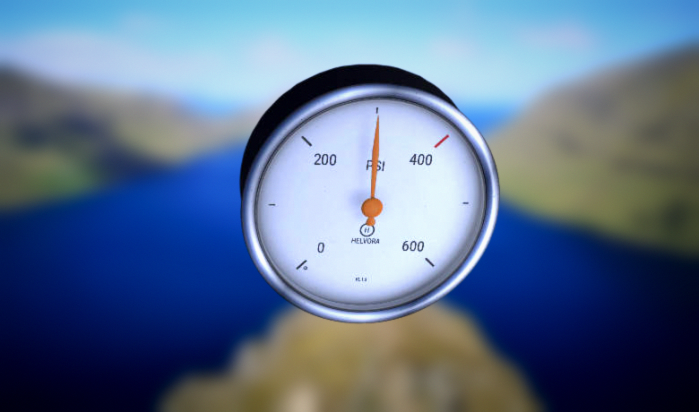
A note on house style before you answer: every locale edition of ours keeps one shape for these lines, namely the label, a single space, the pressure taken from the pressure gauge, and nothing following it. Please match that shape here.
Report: 300 psi
